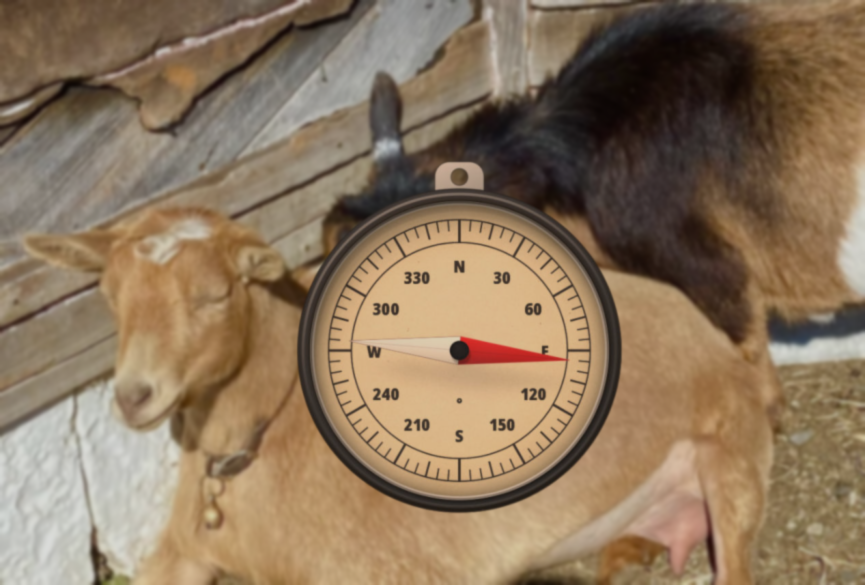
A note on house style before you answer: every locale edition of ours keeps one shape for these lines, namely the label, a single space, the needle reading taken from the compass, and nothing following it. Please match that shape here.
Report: 95 °
